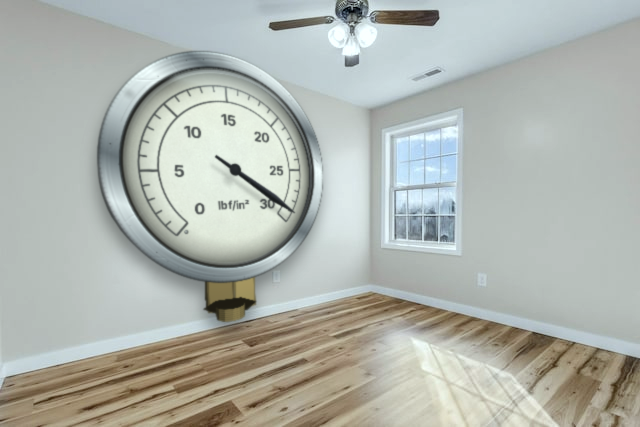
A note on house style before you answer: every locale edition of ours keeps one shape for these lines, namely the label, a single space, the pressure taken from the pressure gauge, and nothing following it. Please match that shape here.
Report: 29 psi
